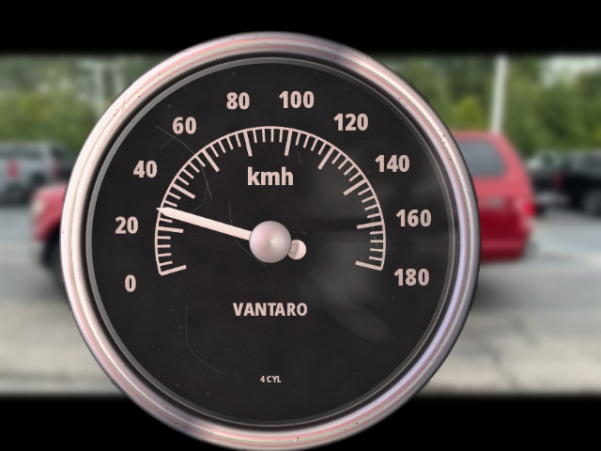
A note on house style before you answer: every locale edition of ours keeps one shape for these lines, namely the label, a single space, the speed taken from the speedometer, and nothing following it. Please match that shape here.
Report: 28 km/h
